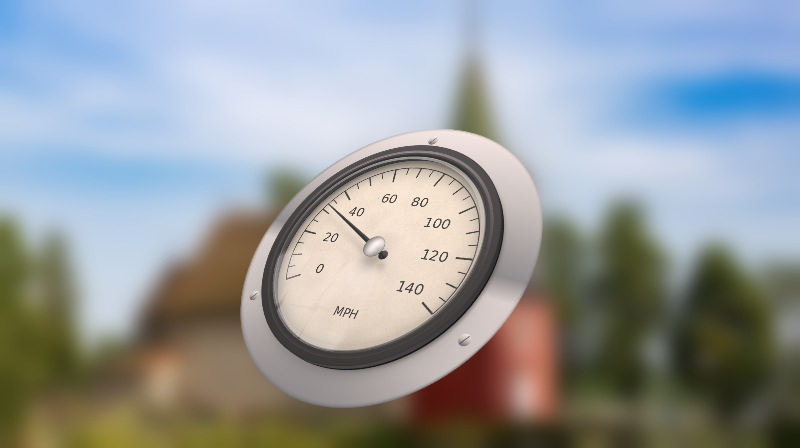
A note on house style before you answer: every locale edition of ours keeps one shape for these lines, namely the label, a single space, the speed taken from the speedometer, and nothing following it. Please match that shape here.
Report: 32.5 mph
